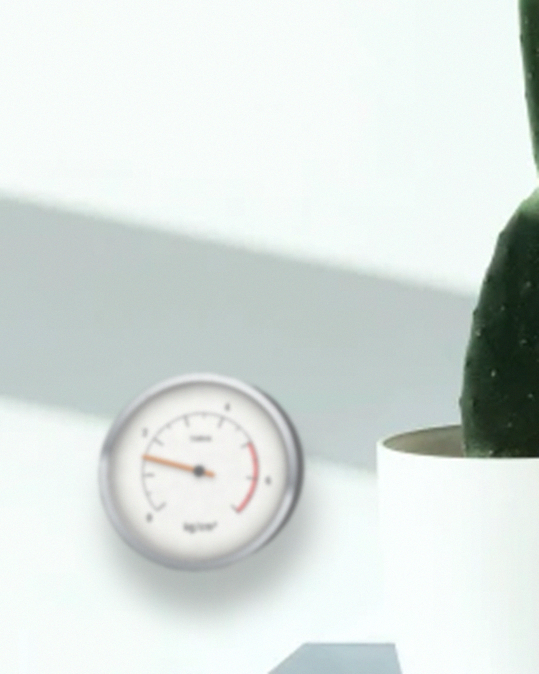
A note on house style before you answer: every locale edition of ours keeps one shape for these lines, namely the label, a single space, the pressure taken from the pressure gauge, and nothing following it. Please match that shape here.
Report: 1.5 kg/cm²
